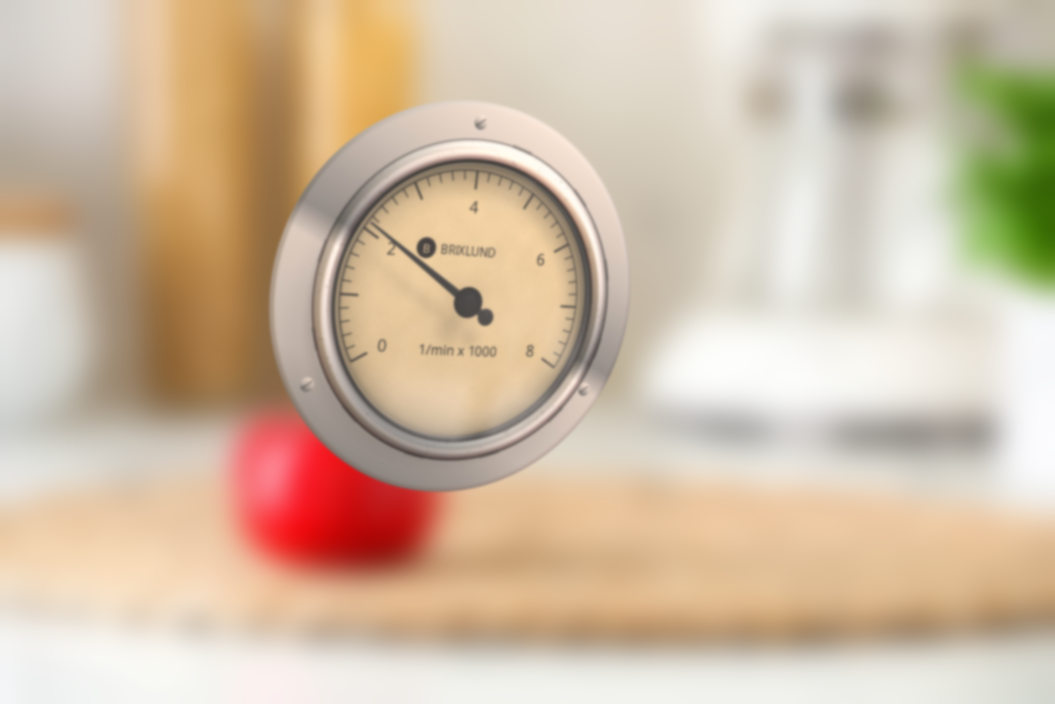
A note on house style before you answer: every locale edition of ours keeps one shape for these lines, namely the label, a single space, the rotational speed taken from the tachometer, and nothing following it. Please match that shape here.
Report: 2100 rpm
